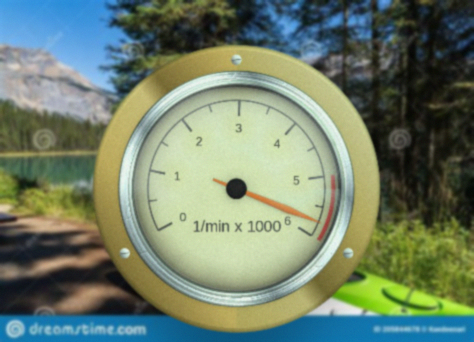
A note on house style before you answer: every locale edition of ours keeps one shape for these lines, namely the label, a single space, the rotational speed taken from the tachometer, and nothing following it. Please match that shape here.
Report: 5750 rpm
